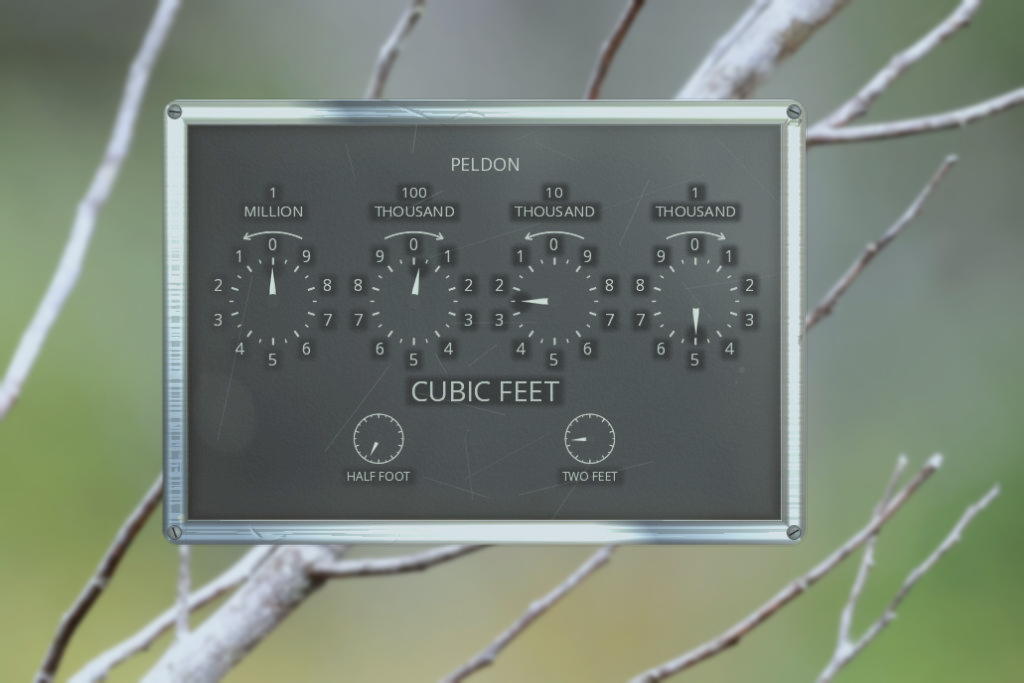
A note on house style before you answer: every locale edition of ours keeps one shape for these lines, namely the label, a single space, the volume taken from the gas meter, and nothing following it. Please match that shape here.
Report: 2500 ft³
